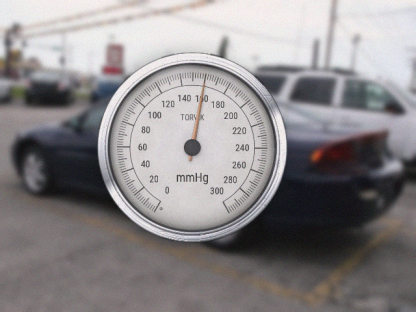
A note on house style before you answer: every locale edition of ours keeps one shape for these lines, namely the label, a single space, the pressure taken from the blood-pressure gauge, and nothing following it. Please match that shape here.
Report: 160 mmHg
